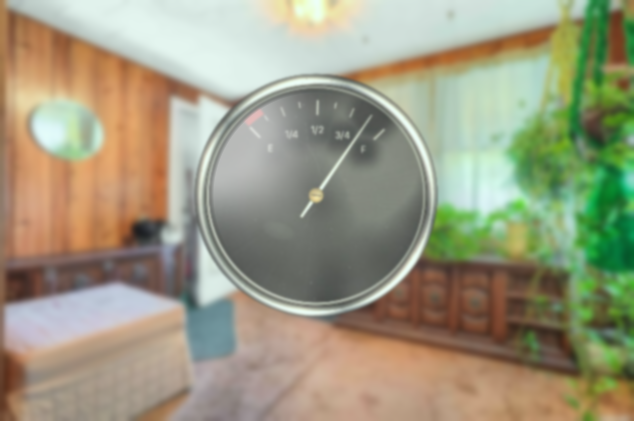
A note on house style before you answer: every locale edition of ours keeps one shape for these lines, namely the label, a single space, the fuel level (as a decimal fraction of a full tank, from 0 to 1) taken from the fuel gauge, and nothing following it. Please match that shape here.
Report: 0.875
